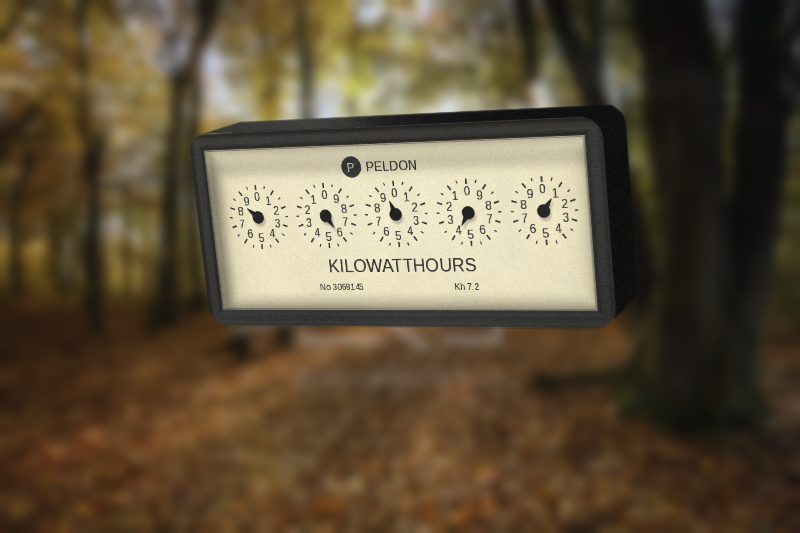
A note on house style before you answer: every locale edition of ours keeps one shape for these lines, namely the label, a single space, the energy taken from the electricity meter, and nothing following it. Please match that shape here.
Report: 85941 kWh
